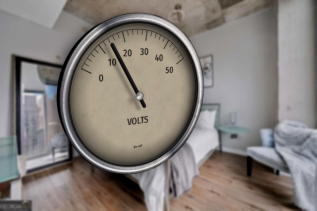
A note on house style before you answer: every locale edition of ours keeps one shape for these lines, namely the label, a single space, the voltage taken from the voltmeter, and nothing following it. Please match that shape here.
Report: 14 V
